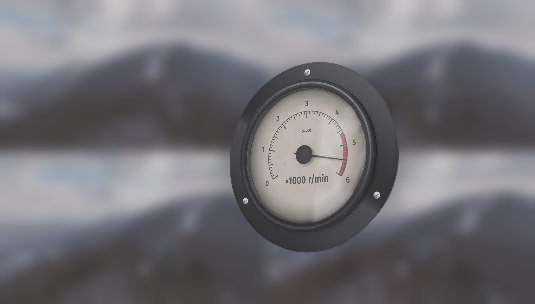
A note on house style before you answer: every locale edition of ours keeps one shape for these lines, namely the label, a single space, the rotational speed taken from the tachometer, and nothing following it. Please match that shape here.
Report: 5500 rpm
